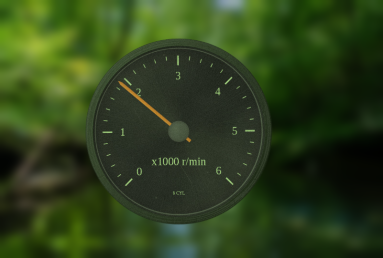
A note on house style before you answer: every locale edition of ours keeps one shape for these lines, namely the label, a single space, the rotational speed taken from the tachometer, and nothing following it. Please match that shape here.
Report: 1900 rpm
